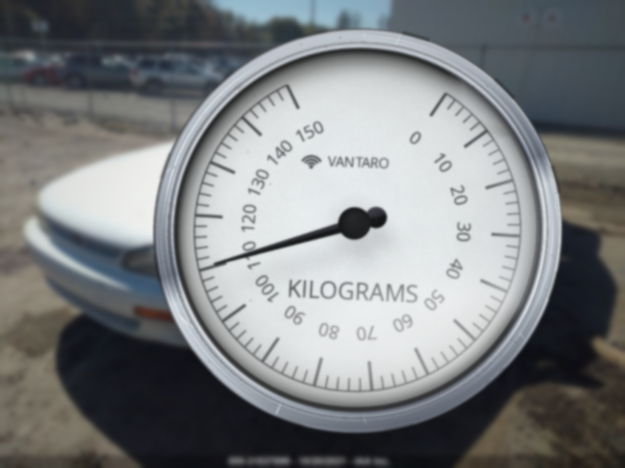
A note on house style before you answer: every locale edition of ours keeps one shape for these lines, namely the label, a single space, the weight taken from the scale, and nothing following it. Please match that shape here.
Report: 110 kg
